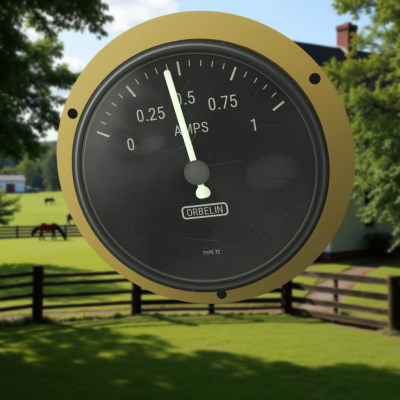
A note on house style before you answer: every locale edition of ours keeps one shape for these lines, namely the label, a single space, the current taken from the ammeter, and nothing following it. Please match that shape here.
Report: 0.45 A
